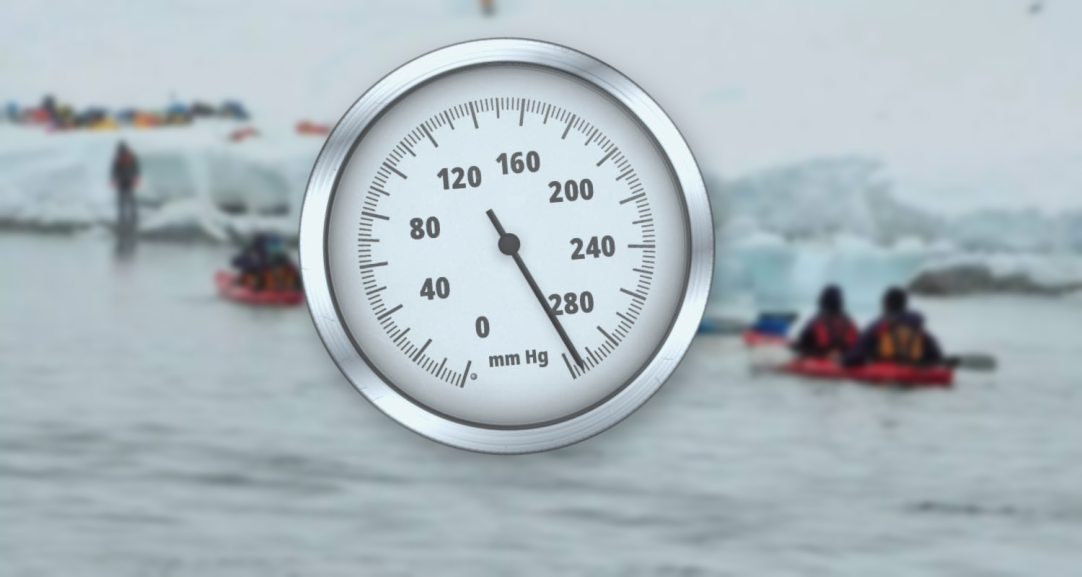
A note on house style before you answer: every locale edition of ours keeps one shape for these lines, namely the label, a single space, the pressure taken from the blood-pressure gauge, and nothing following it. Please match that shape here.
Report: 296 mmHg
